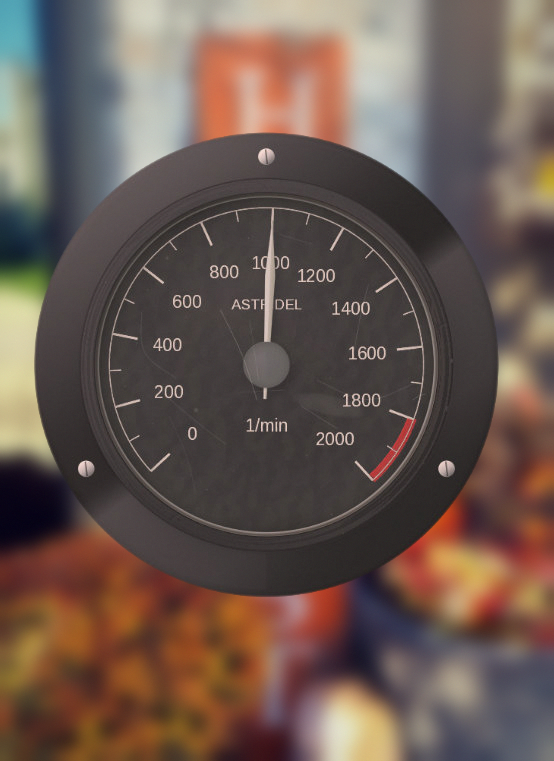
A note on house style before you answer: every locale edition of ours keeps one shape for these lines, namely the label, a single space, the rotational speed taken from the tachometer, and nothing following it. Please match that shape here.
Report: 1000 rpm
